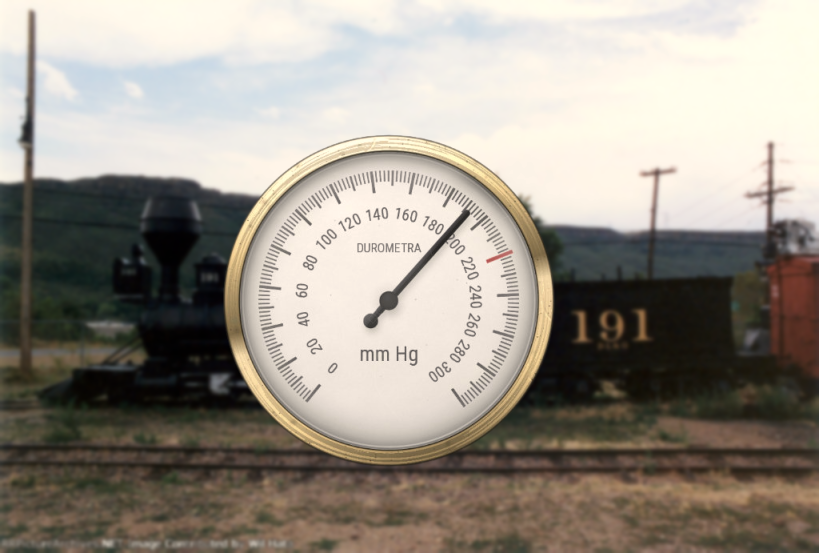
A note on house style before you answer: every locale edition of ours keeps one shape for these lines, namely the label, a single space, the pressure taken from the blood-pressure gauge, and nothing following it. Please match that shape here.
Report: 192 mmHg
